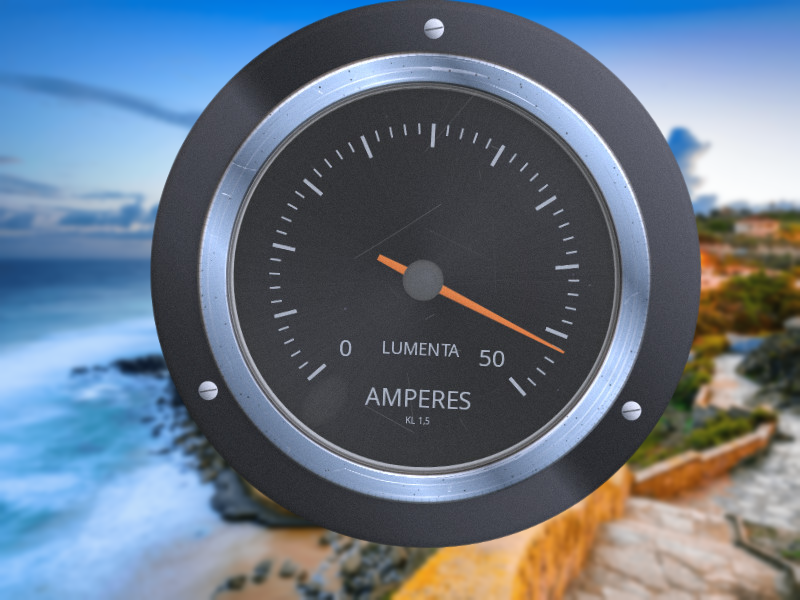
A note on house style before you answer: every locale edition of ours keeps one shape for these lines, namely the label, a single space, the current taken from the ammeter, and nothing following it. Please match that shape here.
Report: 46 A
